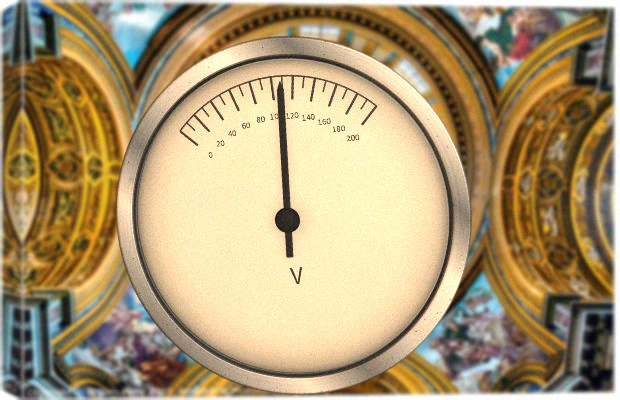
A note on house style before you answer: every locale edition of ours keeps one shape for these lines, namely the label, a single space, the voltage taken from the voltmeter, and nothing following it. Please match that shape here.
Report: 110 V
